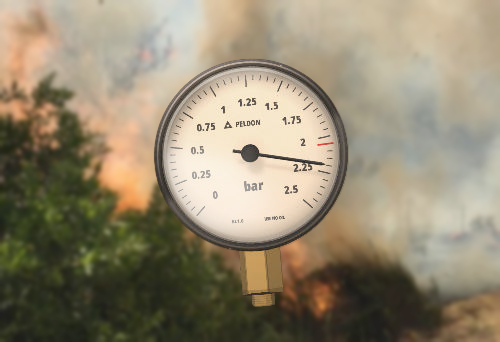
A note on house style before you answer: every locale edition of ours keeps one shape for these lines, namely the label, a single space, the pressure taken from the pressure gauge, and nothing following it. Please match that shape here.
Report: 2.2 bar
